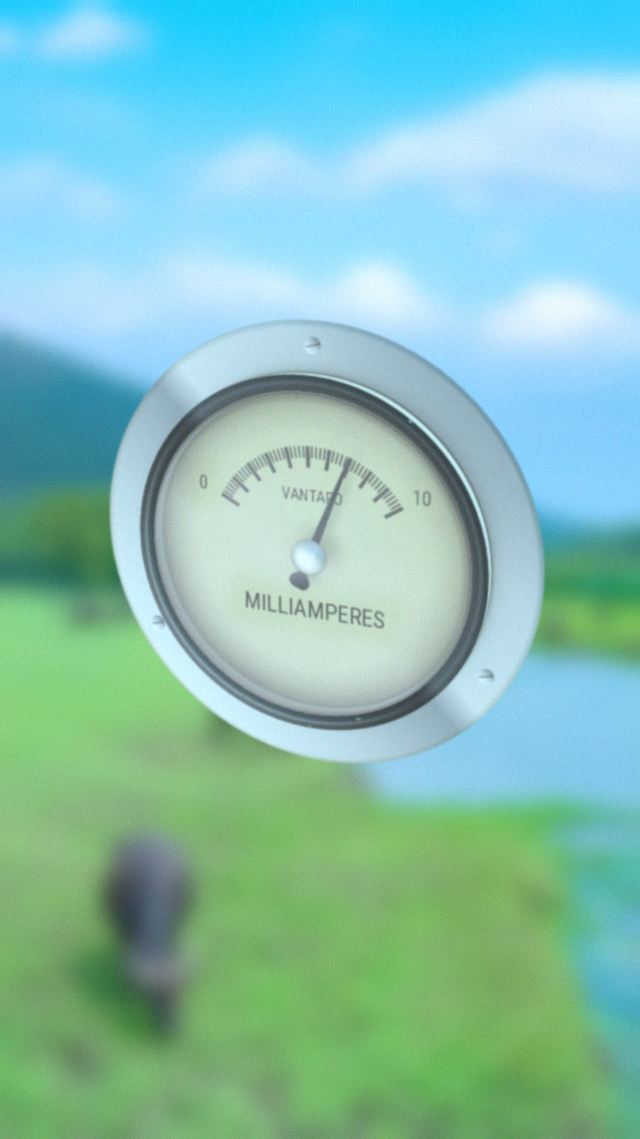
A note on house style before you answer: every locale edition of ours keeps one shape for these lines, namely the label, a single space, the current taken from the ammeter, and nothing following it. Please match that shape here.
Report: 7 mA
